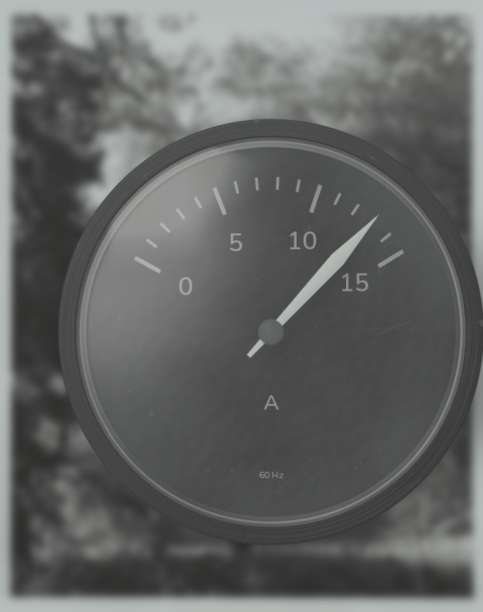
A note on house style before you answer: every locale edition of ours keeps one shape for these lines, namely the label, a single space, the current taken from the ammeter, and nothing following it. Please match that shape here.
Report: 13 A
